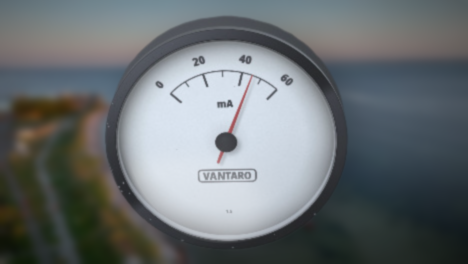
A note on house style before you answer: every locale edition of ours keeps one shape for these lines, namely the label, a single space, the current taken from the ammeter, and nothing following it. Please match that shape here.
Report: 45 mA
